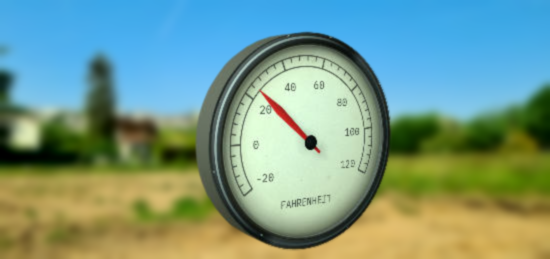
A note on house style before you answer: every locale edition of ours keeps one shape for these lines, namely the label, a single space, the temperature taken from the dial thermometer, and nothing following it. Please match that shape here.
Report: 24 °F
